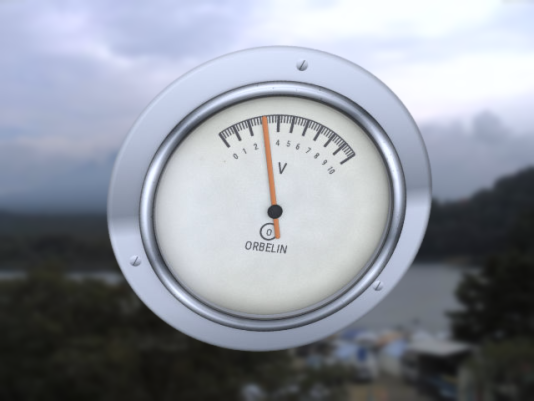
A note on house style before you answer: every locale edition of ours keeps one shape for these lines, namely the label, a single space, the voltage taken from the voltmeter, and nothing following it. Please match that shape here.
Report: 3 V
